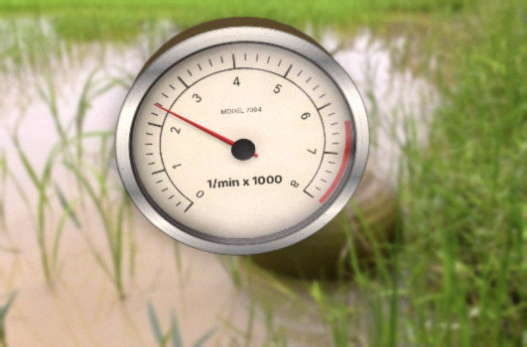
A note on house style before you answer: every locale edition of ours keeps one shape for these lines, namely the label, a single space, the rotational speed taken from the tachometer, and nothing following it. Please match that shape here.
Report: 2400 rpm
